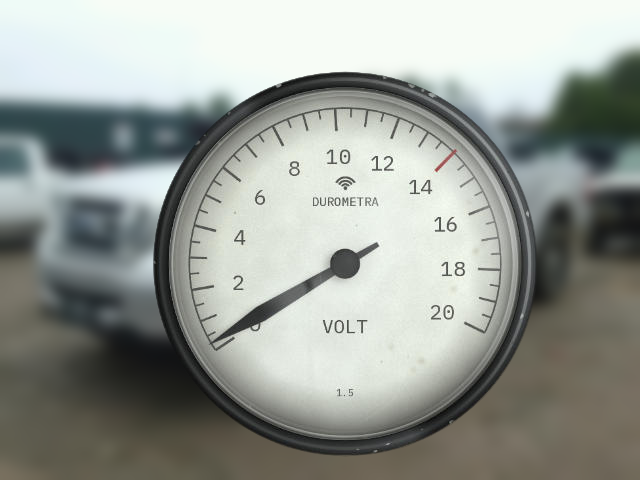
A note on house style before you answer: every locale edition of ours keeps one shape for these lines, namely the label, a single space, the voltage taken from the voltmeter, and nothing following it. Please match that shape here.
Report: 0.25 V
